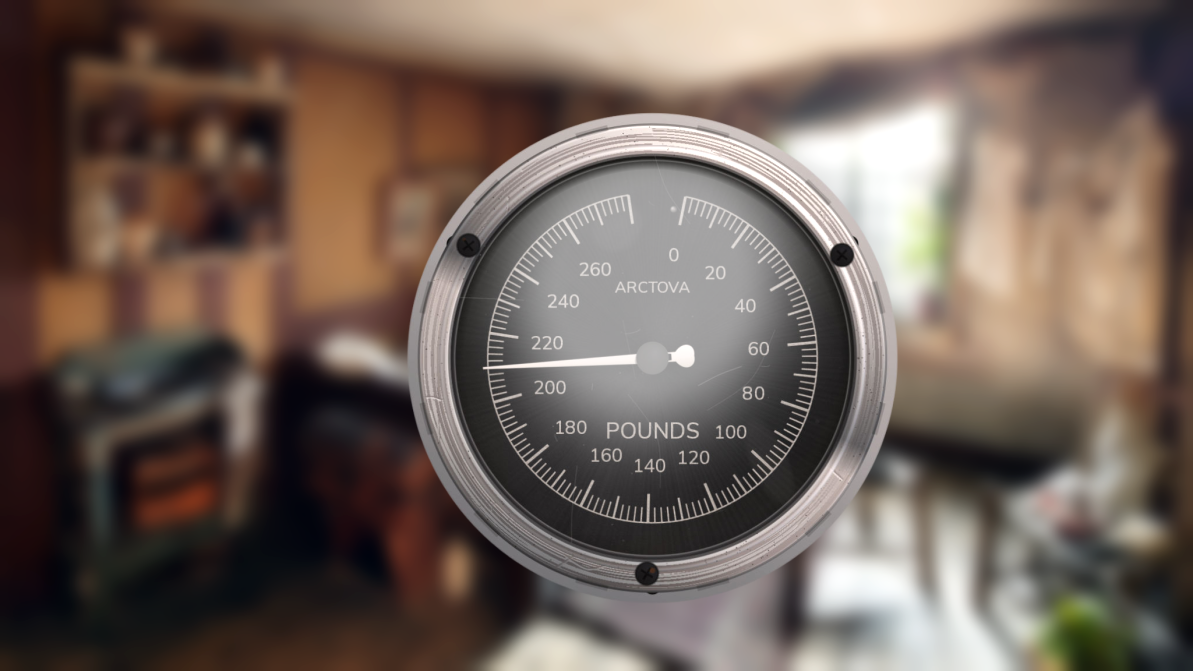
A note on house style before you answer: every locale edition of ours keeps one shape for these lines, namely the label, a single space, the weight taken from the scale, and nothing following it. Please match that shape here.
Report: 210 lb
